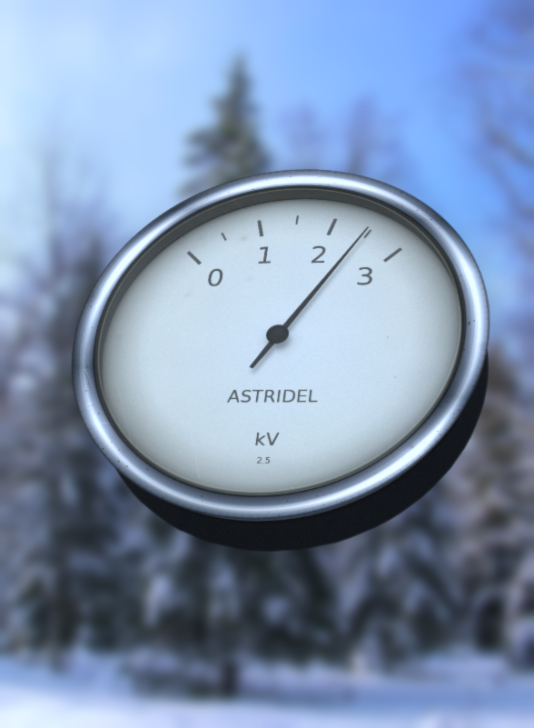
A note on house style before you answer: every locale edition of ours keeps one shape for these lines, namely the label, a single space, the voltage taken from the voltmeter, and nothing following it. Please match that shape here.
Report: 2.5 kV
